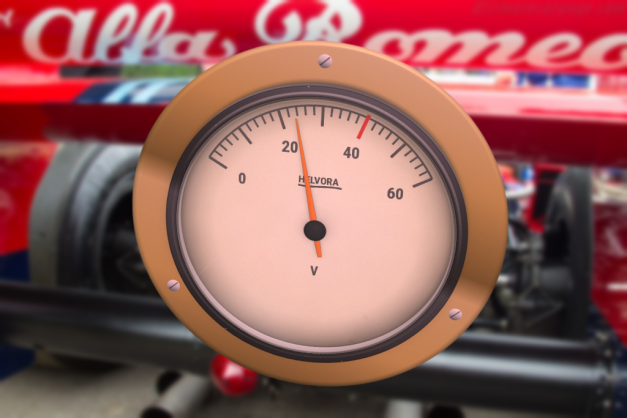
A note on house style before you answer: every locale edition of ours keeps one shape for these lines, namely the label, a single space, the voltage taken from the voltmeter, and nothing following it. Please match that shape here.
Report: 24 V
